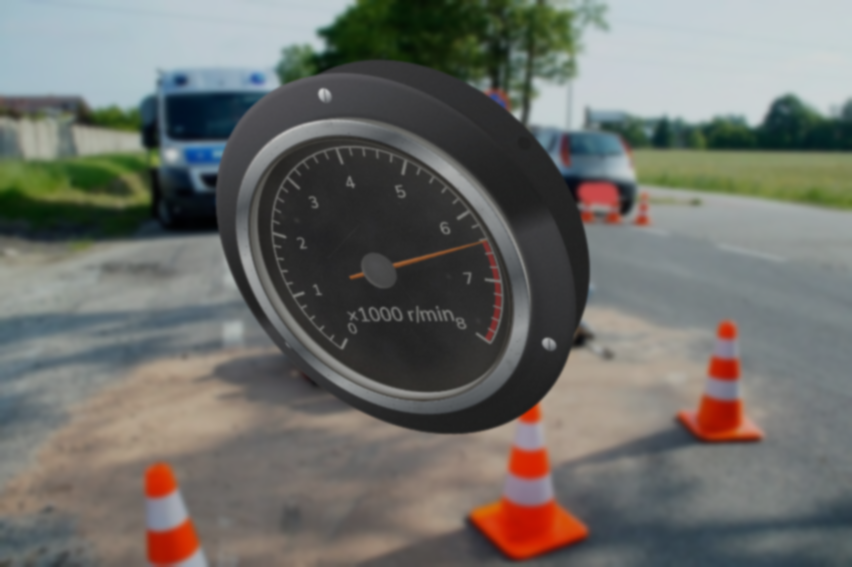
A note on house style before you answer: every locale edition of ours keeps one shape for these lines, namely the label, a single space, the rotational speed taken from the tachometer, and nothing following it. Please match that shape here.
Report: 6400 rpm
